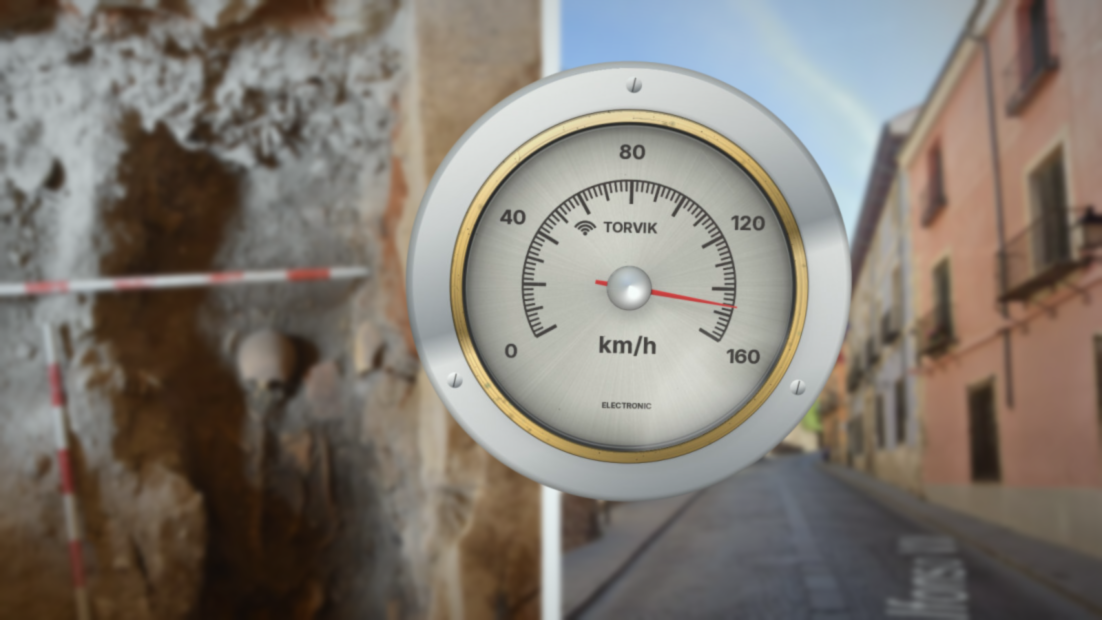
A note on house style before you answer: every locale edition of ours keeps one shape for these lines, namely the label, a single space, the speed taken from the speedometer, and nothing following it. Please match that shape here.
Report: 146 km/h
